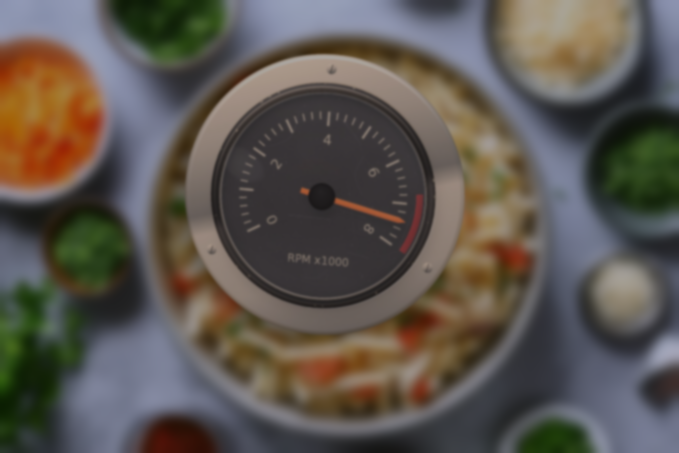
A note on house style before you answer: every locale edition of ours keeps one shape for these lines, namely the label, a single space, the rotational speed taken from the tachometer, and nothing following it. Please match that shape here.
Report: 7400 rpm
